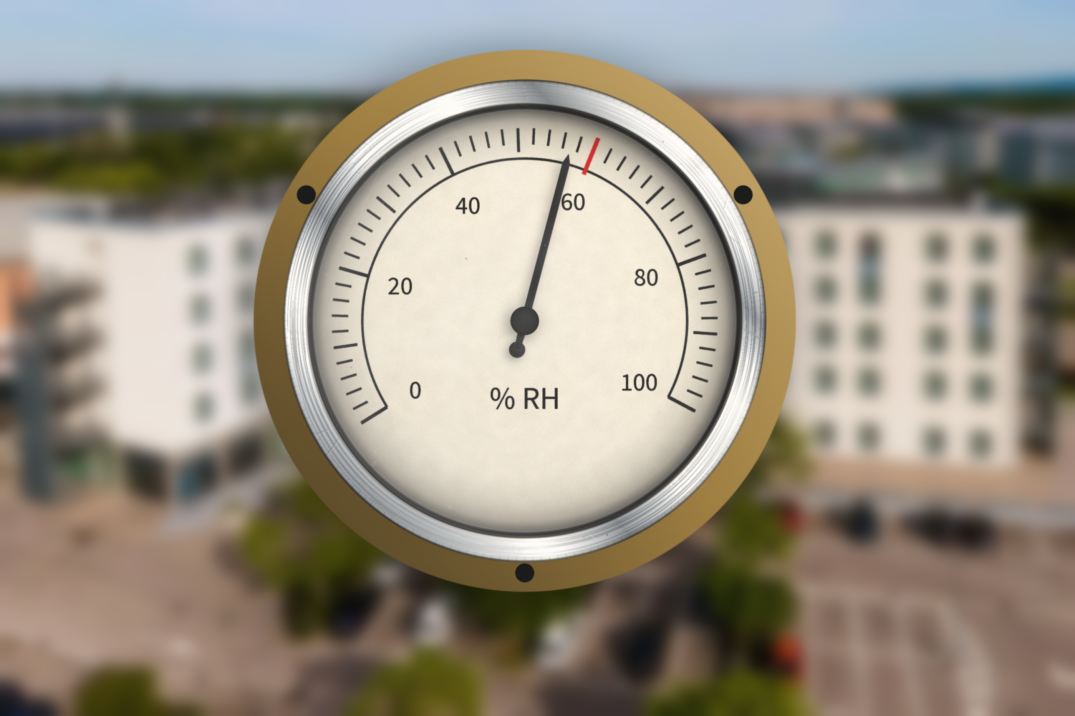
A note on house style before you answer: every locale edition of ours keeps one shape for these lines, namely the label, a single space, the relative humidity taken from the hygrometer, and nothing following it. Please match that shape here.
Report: 57 %
